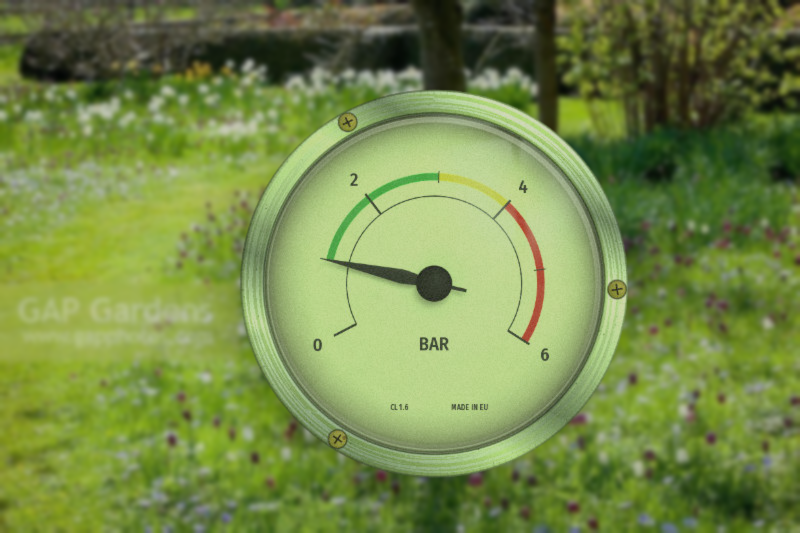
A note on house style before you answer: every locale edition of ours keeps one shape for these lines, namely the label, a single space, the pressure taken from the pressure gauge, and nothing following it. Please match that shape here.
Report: 1 bar
